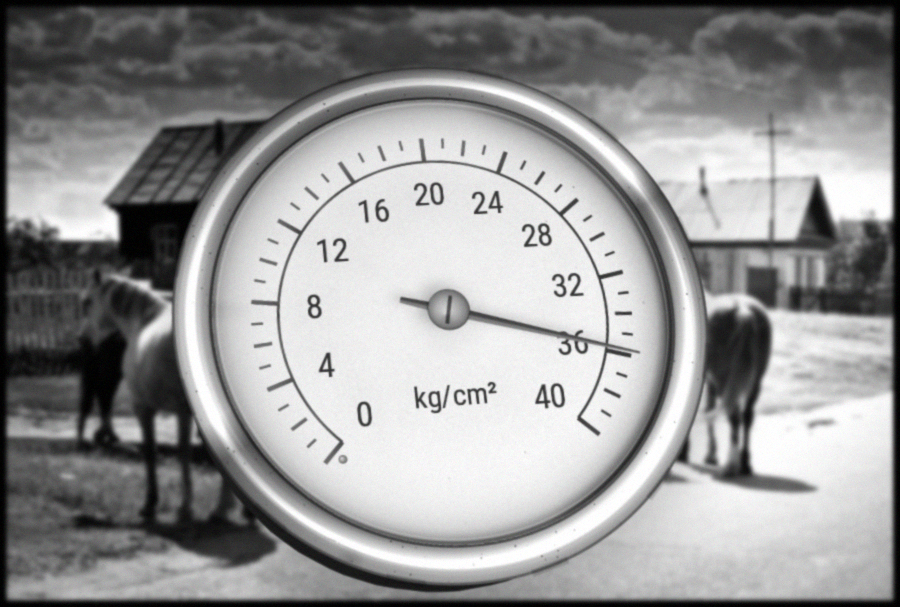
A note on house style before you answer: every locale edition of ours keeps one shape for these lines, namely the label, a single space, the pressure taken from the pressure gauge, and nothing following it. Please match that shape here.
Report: 36 kg/cm²
